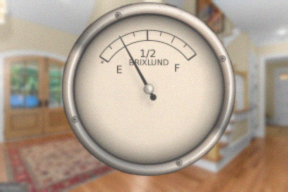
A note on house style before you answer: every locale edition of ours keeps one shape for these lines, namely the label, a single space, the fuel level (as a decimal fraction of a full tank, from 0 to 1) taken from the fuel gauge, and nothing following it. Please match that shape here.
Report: 0.25
